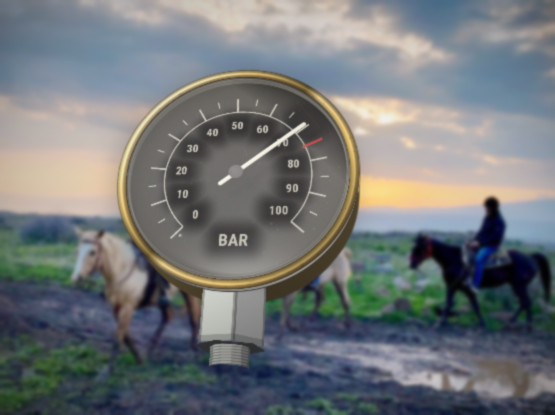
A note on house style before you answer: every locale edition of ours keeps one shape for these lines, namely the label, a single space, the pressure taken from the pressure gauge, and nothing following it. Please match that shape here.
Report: 70 bar
